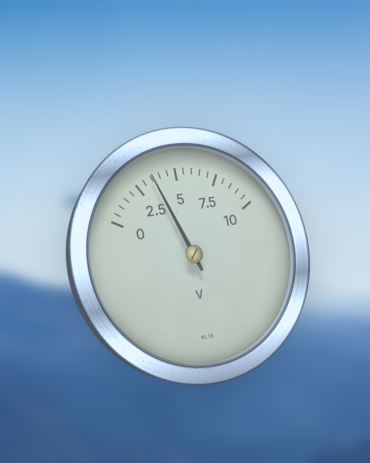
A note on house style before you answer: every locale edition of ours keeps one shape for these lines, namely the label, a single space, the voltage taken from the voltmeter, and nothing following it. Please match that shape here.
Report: 3.5 V
